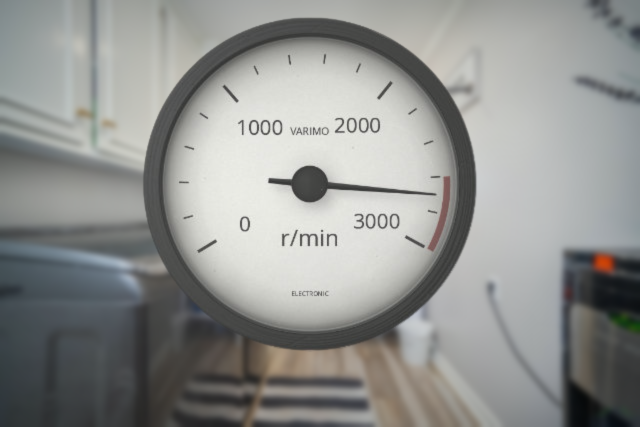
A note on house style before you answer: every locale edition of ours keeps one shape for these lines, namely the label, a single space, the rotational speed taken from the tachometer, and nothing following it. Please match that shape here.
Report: 2700 rpm
